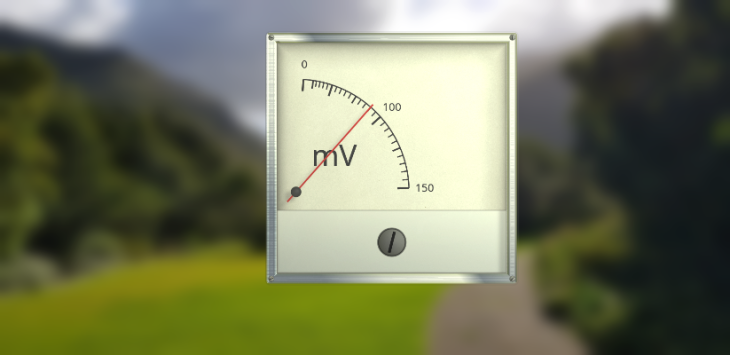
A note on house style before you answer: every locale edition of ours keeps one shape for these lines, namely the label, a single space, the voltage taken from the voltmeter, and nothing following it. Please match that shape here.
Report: 90 mV
